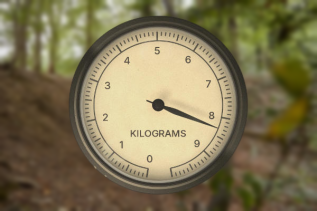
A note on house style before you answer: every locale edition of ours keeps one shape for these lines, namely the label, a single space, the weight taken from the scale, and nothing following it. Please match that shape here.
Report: 8.3 kg
